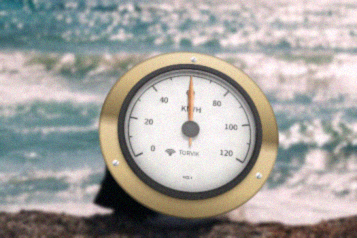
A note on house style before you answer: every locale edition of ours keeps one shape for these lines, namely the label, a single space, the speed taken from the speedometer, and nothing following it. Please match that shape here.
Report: 60 km/h
